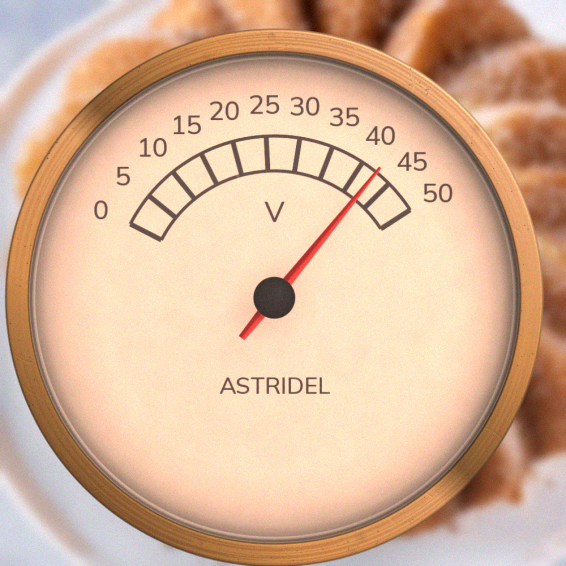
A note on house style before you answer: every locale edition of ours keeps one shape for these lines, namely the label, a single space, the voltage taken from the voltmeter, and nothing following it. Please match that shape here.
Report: 42.5 V
